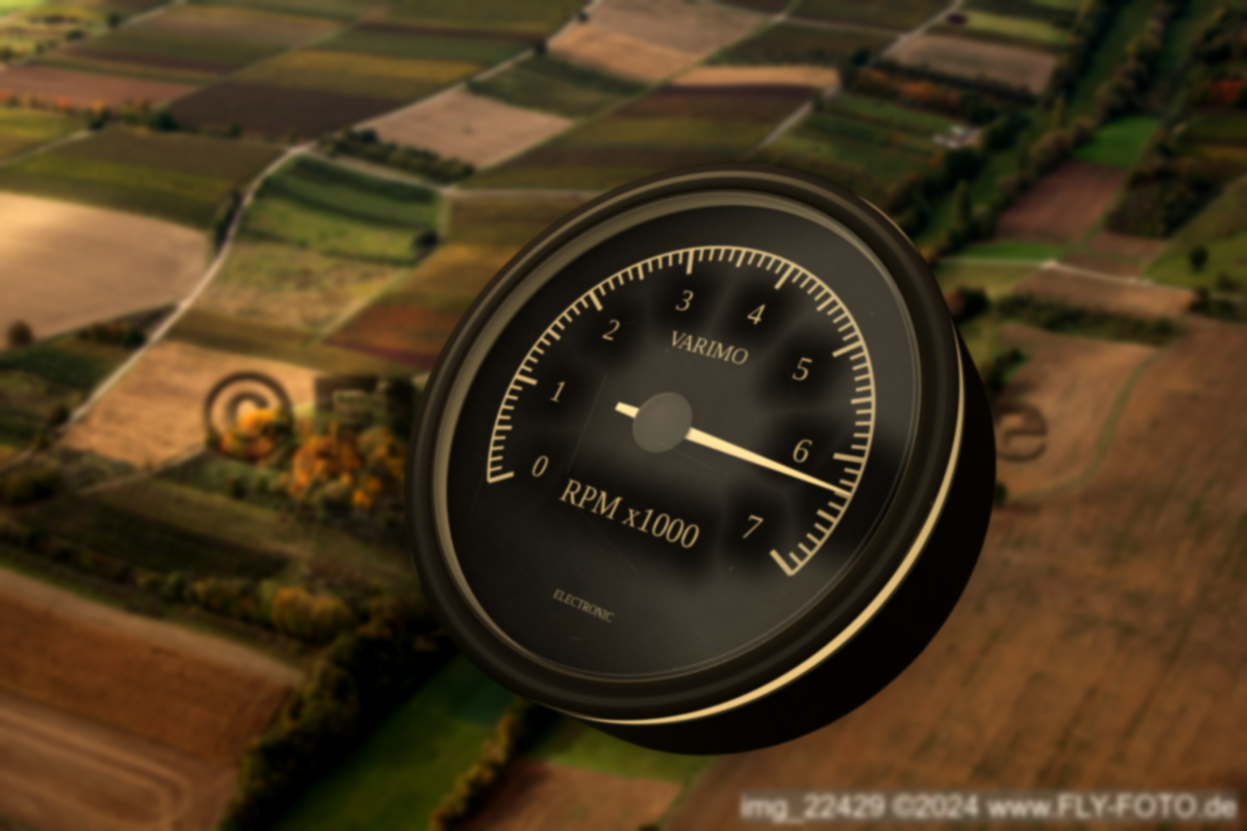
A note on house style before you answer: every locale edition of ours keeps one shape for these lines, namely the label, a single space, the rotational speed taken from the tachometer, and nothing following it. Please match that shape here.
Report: 6300 rpm
